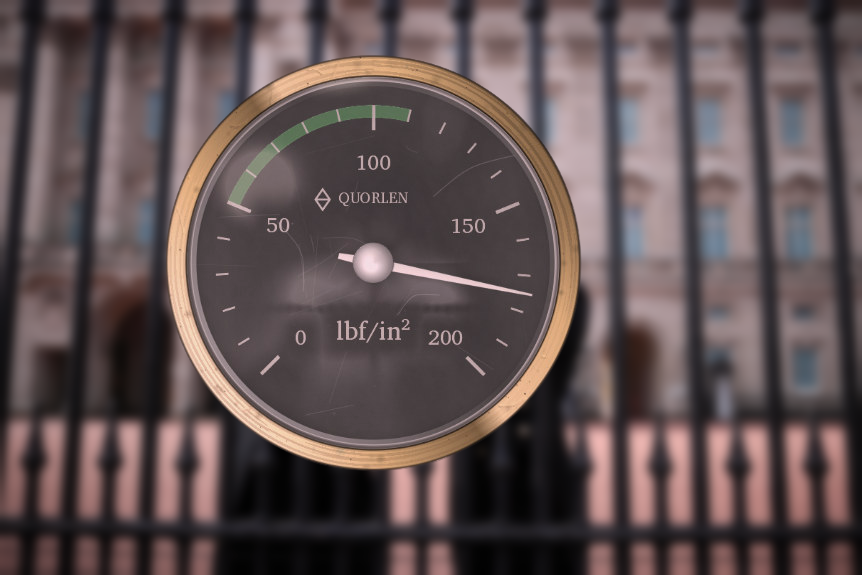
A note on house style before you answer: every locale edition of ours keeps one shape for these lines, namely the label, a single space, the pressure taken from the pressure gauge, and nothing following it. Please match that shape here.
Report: 175 psi
